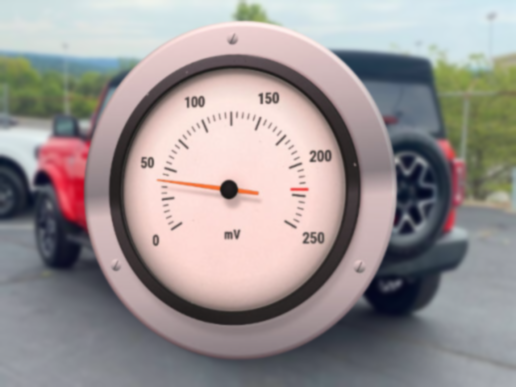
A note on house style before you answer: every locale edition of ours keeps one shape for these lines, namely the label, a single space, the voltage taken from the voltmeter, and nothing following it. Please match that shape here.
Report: 40 mV
